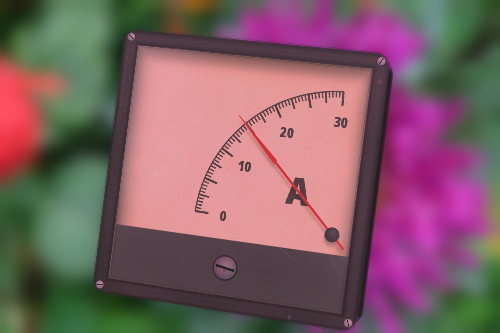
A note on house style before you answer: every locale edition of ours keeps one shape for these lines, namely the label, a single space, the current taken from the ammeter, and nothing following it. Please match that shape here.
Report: 15 A
